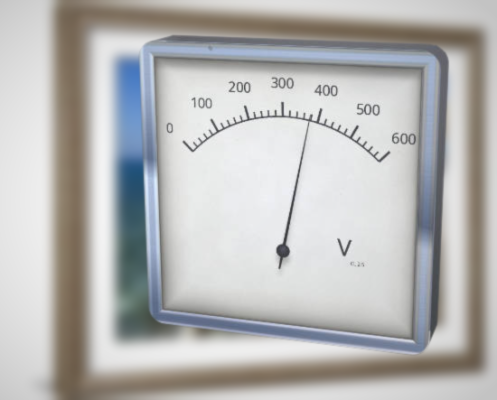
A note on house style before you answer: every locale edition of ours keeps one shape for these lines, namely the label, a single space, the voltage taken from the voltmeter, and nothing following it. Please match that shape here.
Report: 380 V
